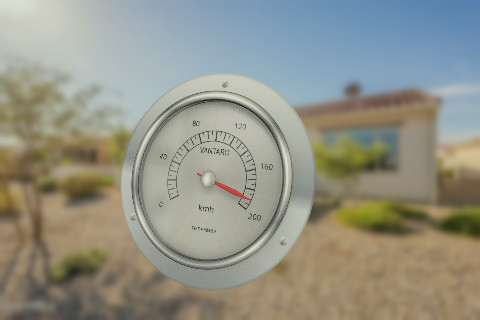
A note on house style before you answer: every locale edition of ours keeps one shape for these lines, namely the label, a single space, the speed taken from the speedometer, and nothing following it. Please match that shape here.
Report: 190 km/h
